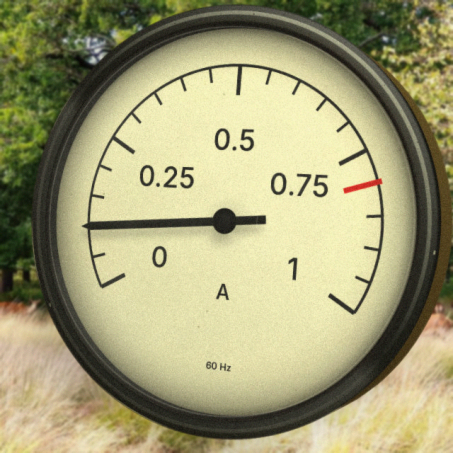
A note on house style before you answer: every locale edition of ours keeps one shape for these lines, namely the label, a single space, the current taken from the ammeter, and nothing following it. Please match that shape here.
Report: 0.1 A
